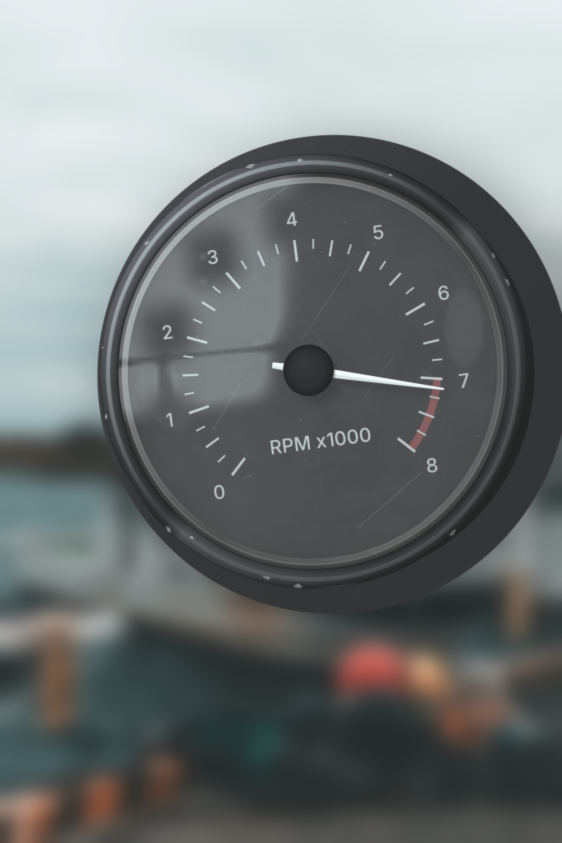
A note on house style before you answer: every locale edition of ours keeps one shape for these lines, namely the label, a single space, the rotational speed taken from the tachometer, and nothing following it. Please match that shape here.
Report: 7125 rpm
